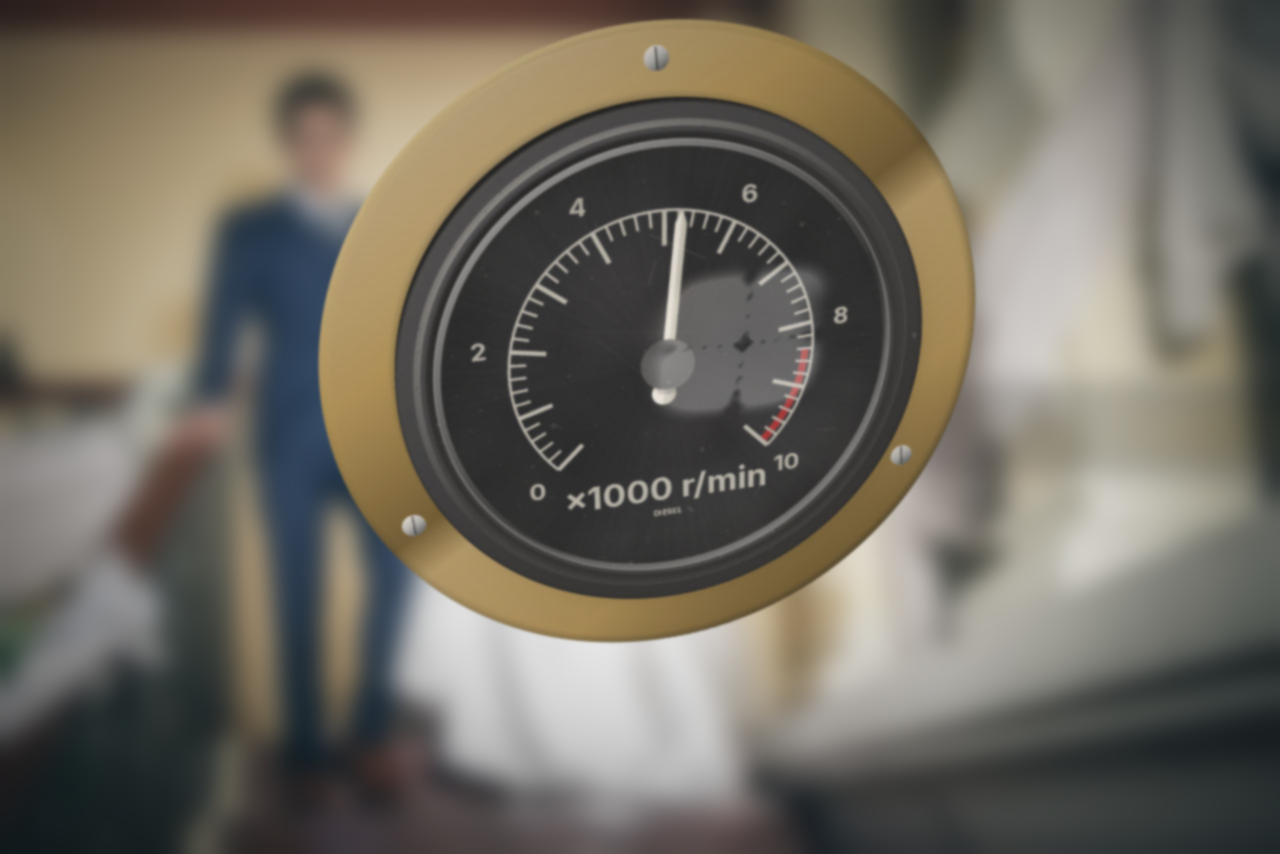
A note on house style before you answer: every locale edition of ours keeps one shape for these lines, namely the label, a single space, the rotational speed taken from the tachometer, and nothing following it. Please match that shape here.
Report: 5200 rpm
